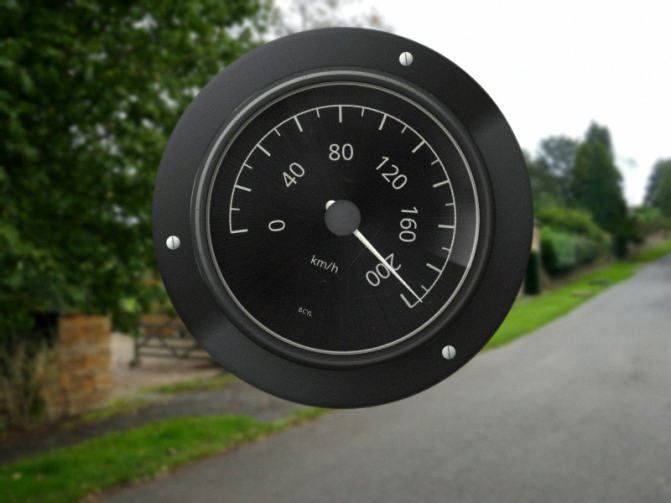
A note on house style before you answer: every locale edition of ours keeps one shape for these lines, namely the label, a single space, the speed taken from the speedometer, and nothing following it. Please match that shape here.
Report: 195 km/h
